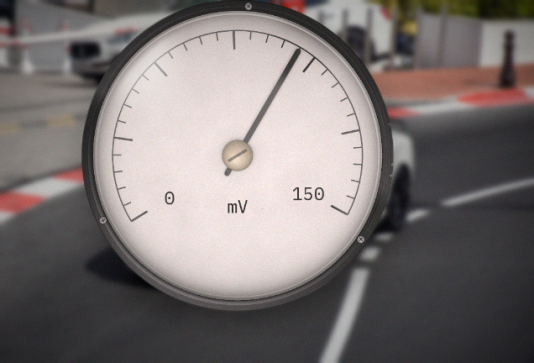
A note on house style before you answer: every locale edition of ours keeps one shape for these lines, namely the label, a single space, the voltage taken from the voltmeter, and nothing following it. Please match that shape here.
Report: 95 mV
